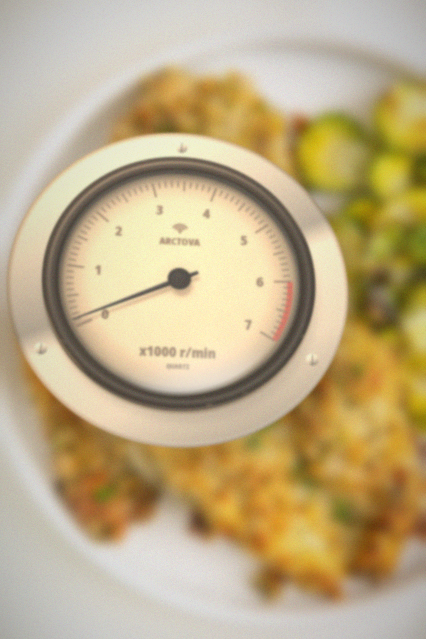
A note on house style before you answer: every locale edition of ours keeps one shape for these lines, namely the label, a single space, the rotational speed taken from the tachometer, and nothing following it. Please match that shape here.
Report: 100 rpm
